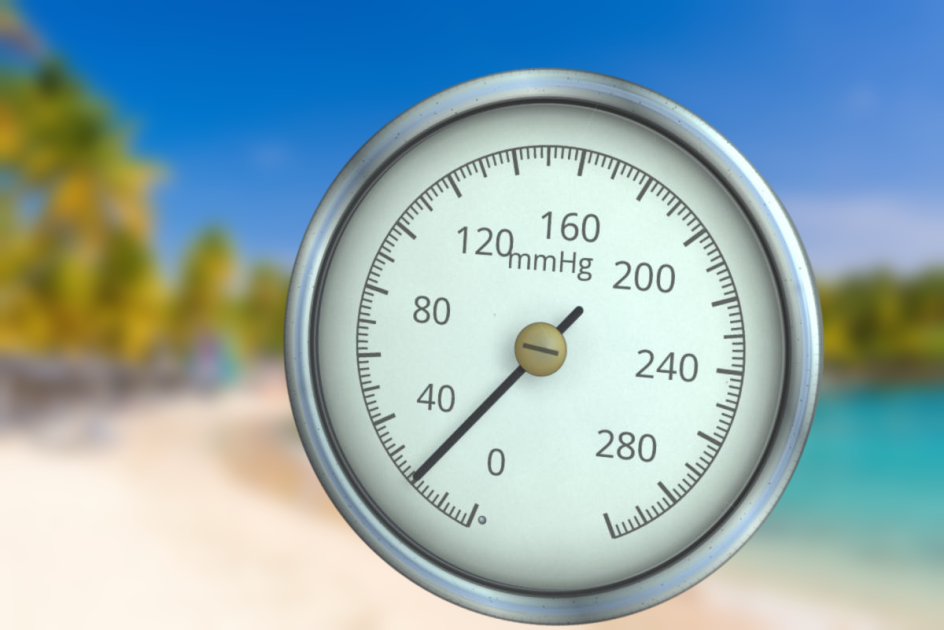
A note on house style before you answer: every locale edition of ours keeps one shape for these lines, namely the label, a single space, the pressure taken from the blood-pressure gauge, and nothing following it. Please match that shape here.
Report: 20 mmHg
